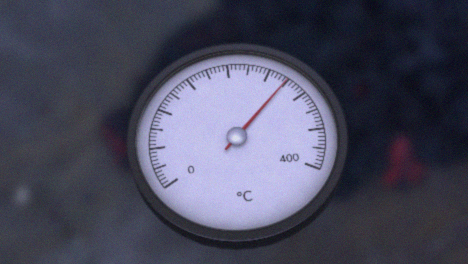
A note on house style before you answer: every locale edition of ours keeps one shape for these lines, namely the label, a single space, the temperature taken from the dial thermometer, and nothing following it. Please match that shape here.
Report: 275 °C
